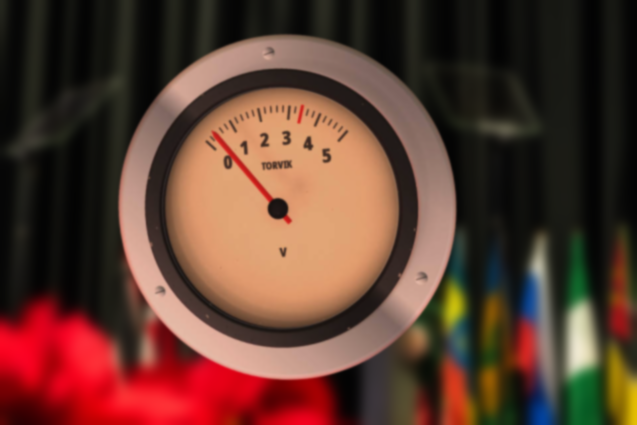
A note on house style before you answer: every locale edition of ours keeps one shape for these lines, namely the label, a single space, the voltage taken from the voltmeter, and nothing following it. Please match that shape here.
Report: 0.4 V
